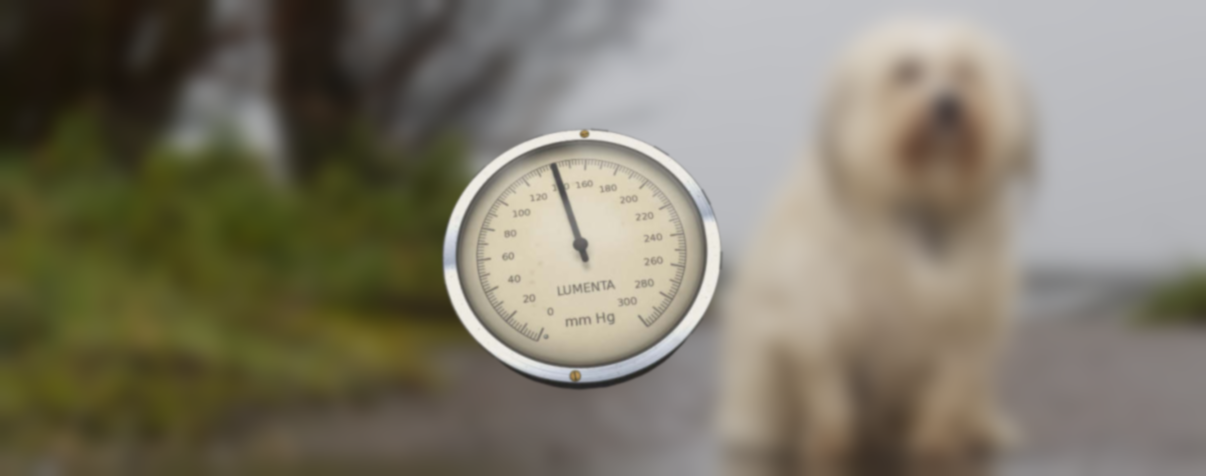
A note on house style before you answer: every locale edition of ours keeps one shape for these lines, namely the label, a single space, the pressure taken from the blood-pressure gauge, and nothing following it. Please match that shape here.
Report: 140 mmHg
